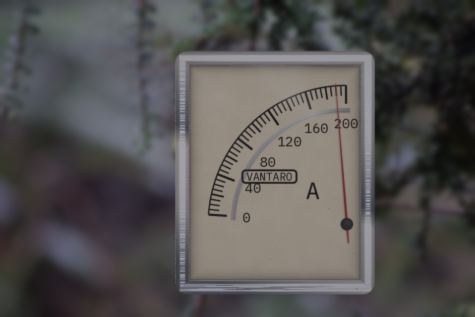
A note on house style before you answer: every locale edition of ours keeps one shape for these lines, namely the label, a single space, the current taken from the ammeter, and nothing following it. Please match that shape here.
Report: 190 A
